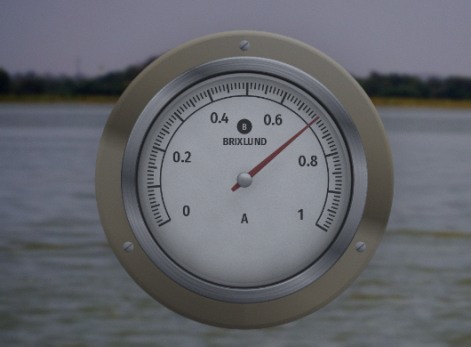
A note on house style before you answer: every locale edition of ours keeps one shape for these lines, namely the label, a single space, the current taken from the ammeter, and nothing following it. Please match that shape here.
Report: 0.7 A
